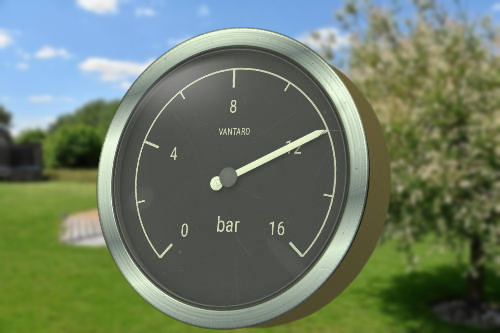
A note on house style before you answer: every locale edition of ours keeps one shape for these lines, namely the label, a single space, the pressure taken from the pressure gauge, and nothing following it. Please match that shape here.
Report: 12 bar
